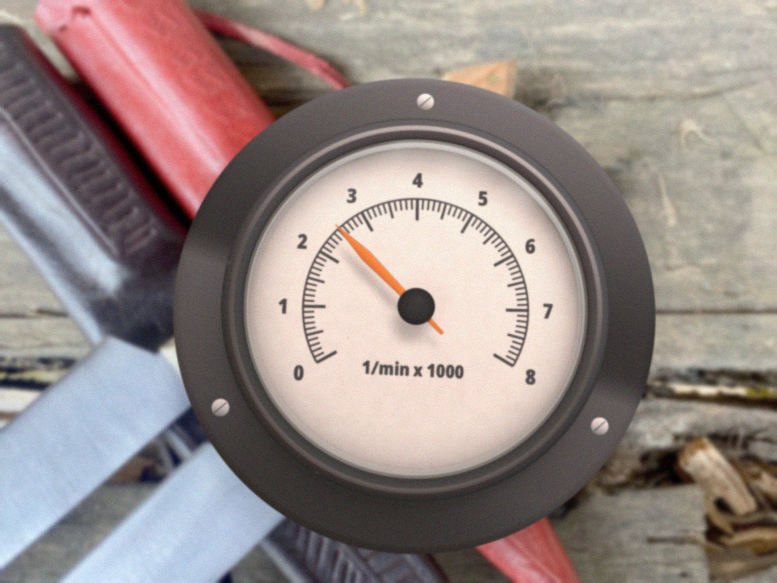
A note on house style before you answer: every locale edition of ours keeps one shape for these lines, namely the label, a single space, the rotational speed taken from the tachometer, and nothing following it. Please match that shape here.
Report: 2500 rpm
